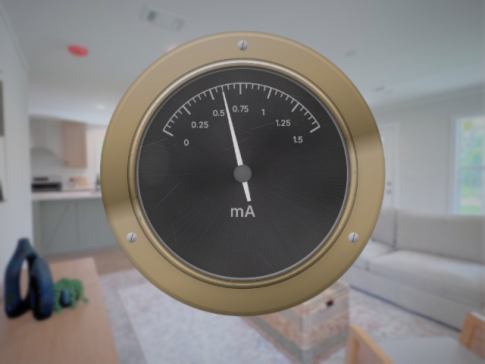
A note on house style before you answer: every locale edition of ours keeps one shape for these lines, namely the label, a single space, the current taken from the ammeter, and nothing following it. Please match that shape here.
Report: 0.6 mA
